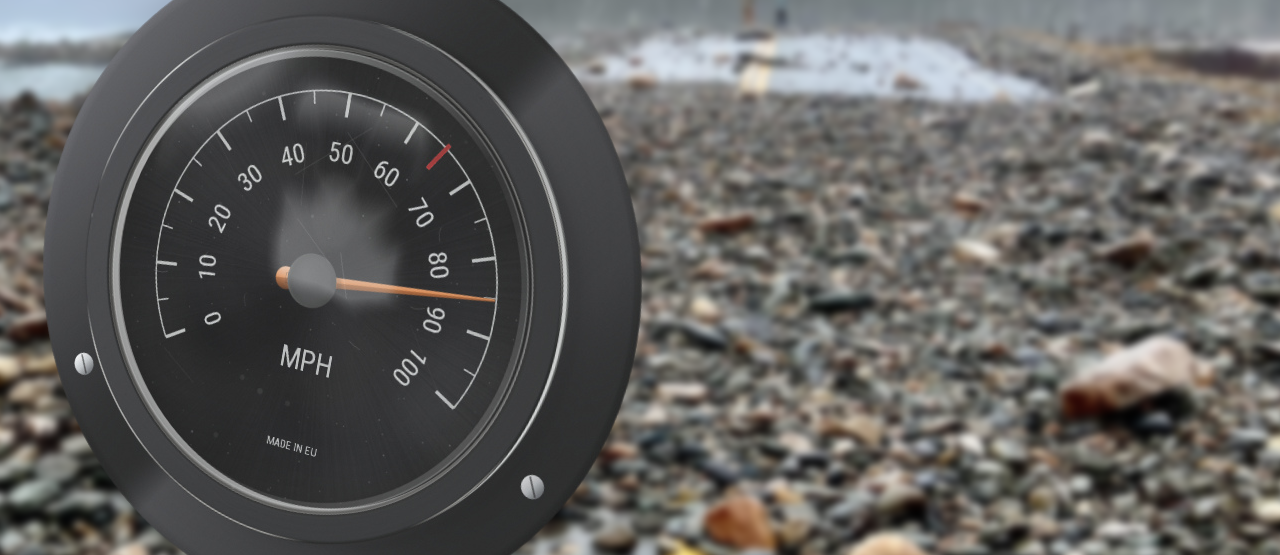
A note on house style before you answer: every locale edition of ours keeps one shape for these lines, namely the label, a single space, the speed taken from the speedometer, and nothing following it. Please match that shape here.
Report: 85 mph
